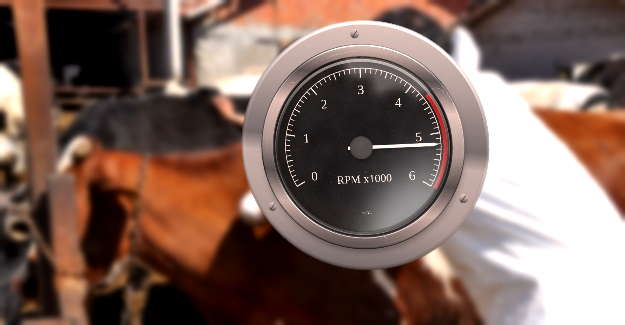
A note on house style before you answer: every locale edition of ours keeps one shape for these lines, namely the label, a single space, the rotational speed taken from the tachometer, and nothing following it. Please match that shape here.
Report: 5200 rpm
